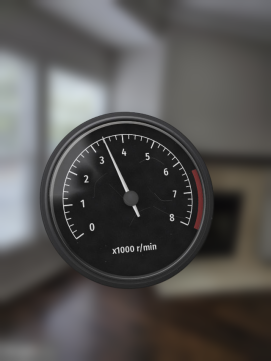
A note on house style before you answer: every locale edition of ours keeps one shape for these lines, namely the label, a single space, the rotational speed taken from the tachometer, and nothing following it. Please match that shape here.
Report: 3400 rpm
